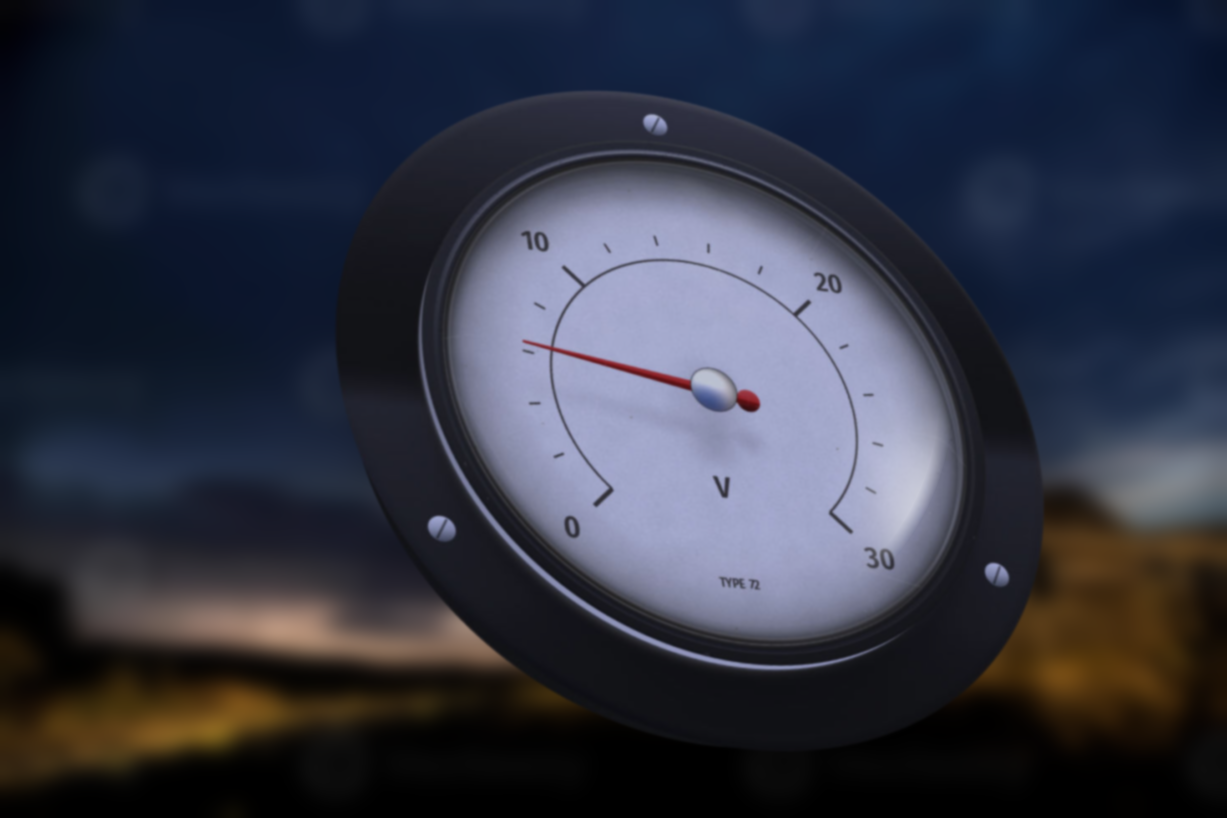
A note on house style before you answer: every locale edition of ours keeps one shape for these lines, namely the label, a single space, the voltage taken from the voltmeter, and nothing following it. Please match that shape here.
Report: 6 V
